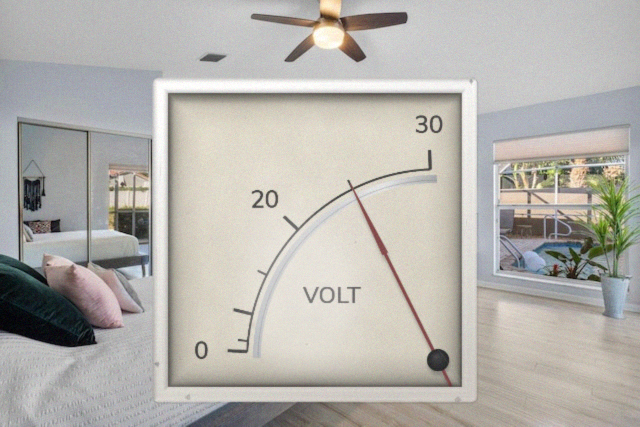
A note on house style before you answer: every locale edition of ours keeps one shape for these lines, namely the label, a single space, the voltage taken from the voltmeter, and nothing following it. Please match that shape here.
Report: 25 V
